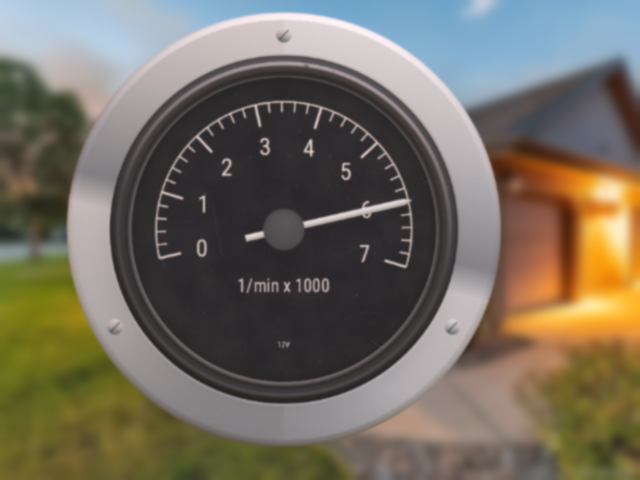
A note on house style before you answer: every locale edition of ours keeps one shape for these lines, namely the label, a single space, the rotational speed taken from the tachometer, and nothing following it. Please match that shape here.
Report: 6000 rpm
